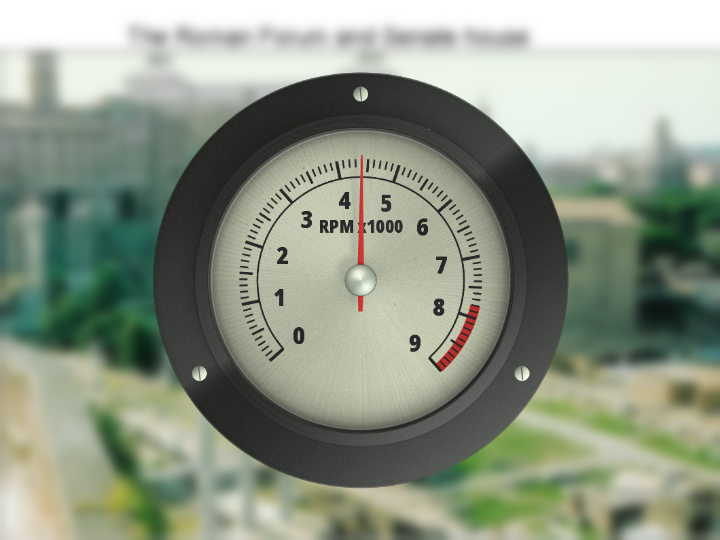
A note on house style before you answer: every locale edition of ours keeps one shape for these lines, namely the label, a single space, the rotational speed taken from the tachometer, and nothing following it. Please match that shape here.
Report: 4400 rpm
